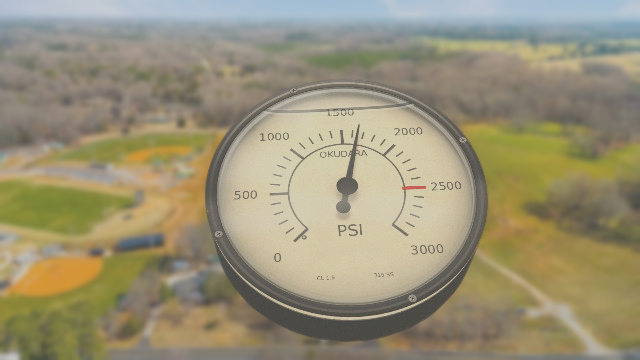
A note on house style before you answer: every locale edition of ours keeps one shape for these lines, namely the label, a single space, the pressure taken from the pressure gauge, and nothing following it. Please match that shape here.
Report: 1650 psi
